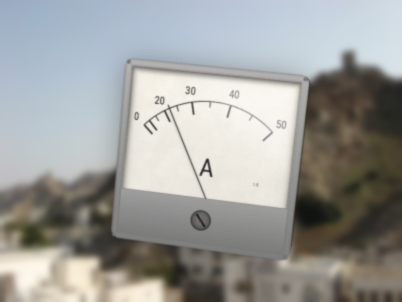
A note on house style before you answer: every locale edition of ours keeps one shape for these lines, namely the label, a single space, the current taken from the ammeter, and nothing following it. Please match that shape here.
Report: 22.5 A
